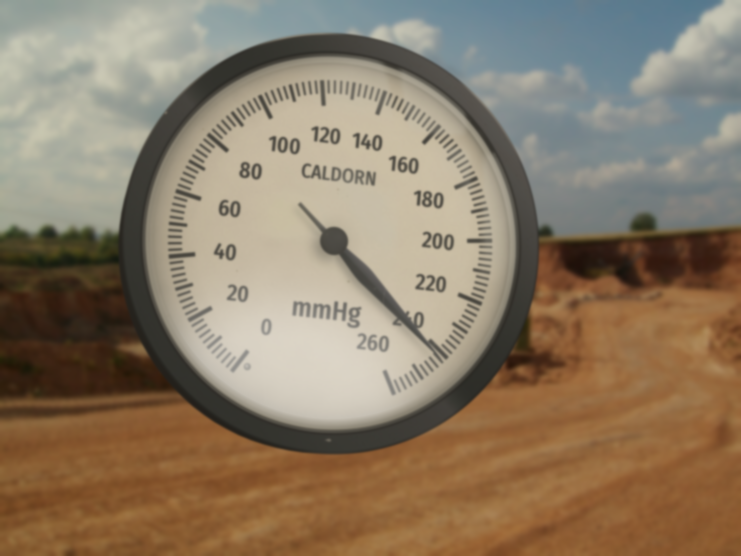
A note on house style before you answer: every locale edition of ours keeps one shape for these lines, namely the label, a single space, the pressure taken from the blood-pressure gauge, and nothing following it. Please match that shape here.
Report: 242 mmHg
